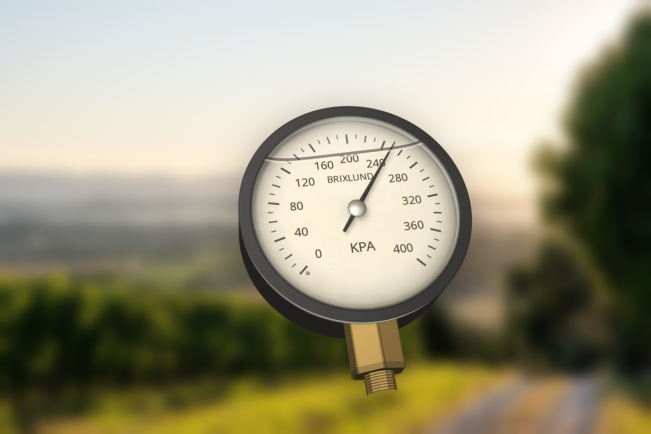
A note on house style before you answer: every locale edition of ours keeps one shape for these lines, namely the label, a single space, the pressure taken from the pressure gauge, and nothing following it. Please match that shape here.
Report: 250 kPa
